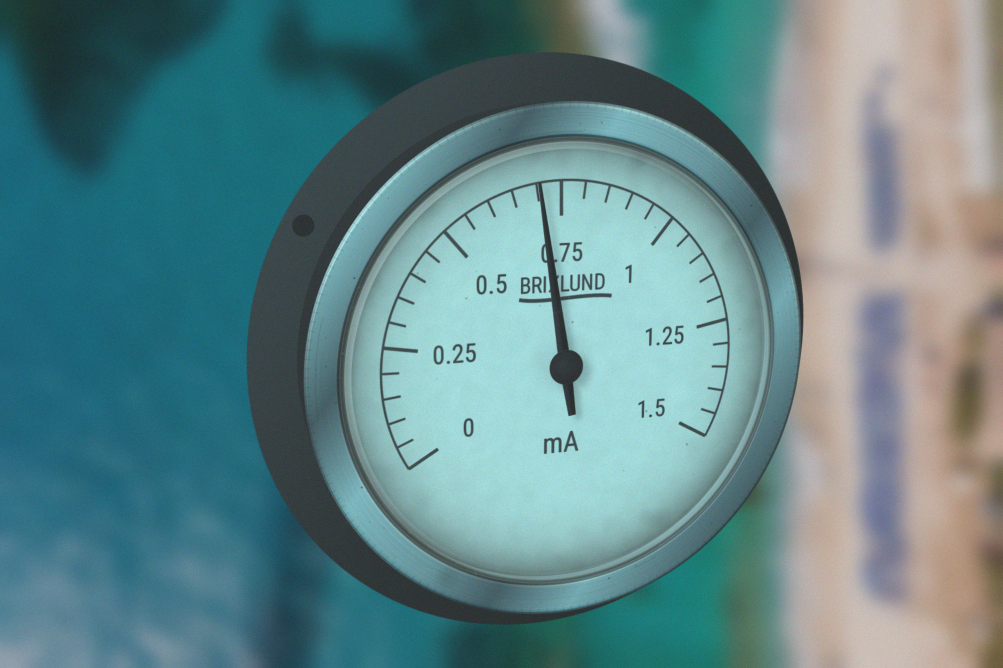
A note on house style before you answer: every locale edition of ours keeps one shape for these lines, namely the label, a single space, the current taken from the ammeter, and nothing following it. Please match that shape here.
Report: 0.7 mA
